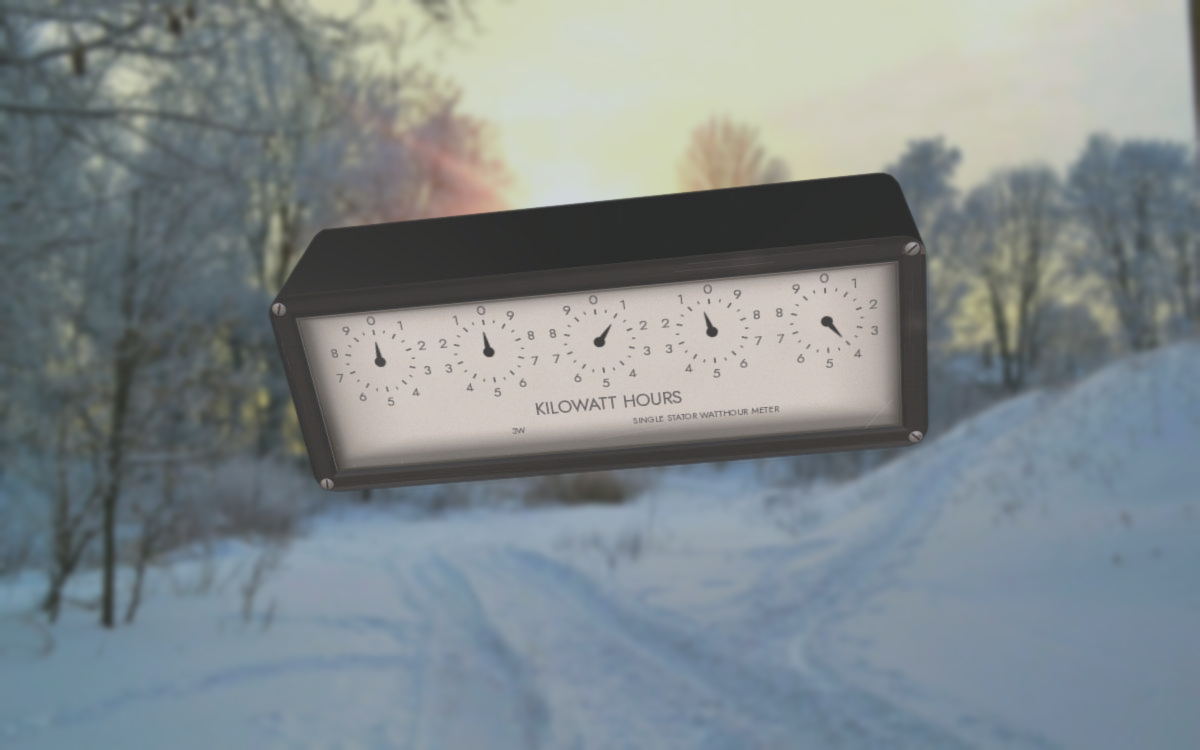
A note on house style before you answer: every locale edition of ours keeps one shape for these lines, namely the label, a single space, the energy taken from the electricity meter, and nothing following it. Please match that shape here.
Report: 104 kWh
